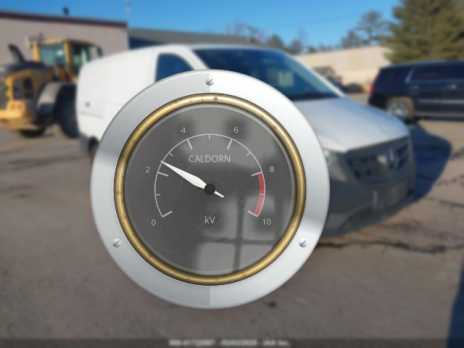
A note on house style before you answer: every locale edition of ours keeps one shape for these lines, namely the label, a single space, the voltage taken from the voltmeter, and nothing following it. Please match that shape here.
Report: 2.5 kV
